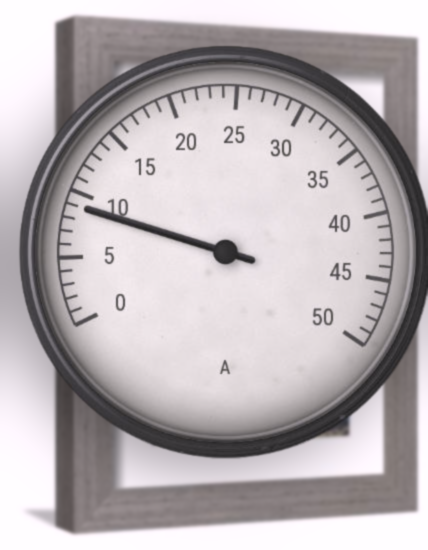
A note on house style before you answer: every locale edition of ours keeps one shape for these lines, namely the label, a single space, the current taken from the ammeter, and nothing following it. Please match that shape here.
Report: 9 A
